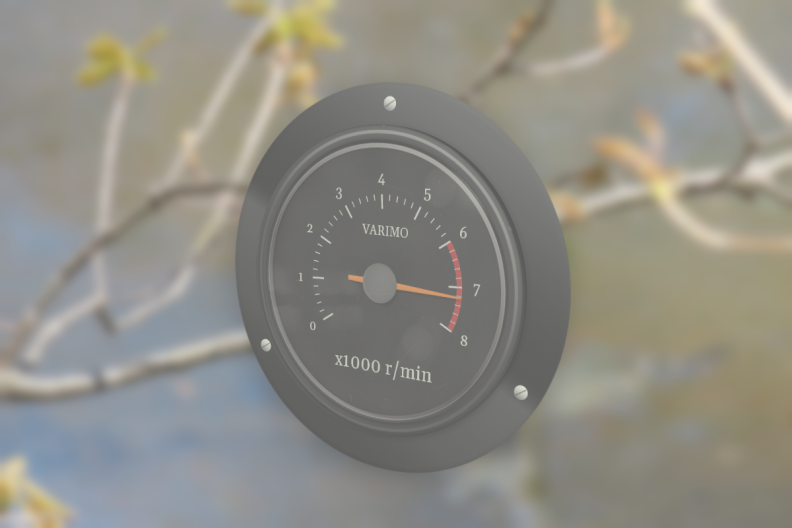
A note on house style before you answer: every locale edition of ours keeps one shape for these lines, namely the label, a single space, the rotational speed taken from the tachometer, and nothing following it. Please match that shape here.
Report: 7200 rpm
